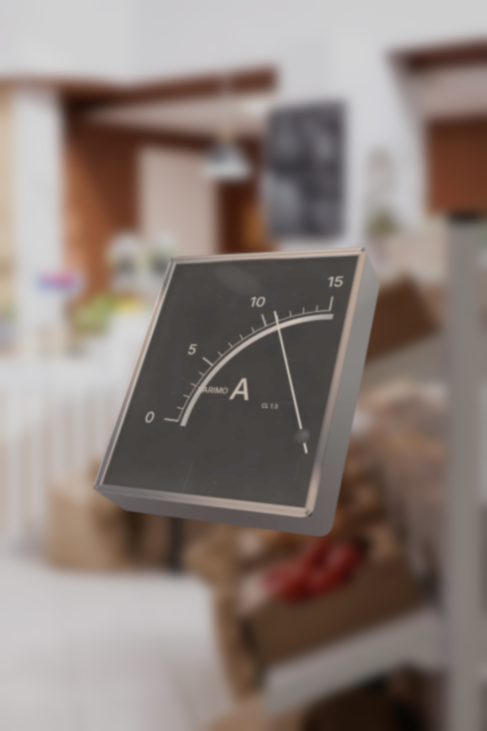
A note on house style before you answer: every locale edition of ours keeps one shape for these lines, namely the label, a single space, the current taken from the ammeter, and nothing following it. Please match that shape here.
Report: 11 A
